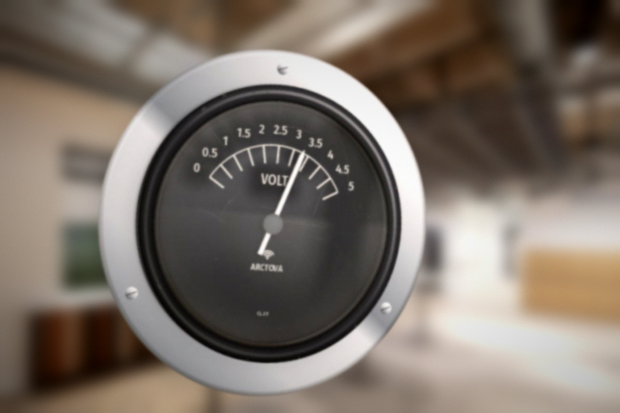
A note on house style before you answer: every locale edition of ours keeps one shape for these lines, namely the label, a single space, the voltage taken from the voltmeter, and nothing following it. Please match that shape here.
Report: 3.25 V
